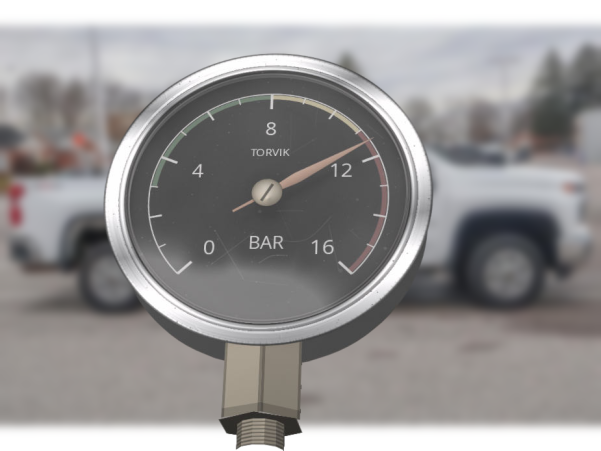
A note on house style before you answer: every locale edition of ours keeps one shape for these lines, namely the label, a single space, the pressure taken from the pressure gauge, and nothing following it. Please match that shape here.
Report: 11.5 bar
